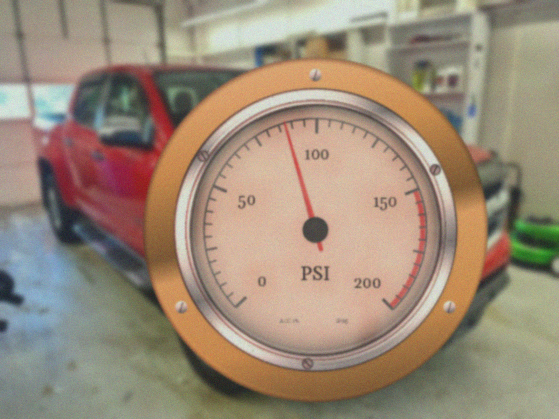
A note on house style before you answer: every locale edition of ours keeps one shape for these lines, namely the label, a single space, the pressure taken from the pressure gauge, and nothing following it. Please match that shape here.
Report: 87.5 psi
